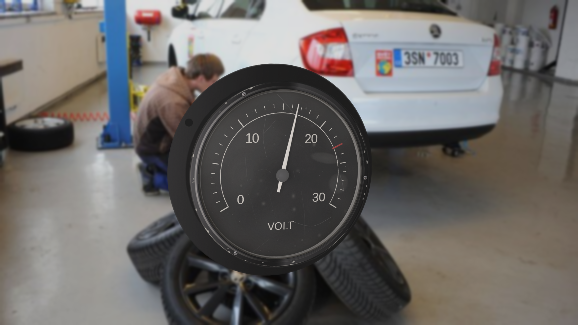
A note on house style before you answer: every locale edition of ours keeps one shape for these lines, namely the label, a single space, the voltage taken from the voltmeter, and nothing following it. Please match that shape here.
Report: 16.5 V
